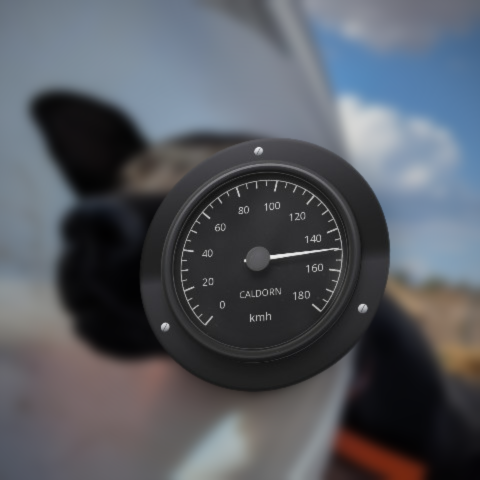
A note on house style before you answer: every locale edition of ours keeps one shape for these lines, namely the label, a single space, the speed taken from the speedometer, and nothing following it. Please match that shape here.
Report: 150 km/h
